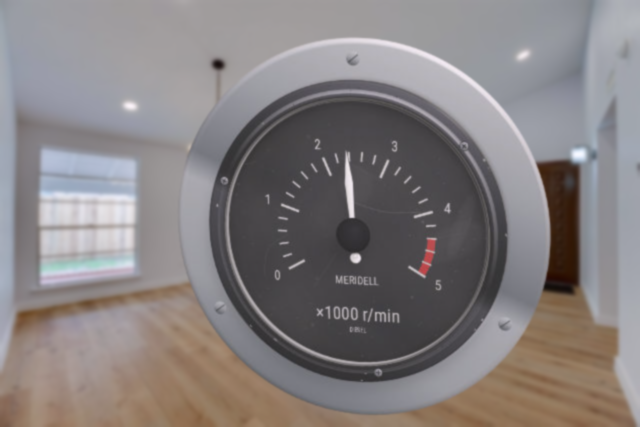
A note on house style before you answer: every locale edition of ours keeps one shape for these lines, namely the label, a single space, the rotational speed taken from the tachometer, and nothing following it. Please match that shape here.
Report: 2400 rpm
